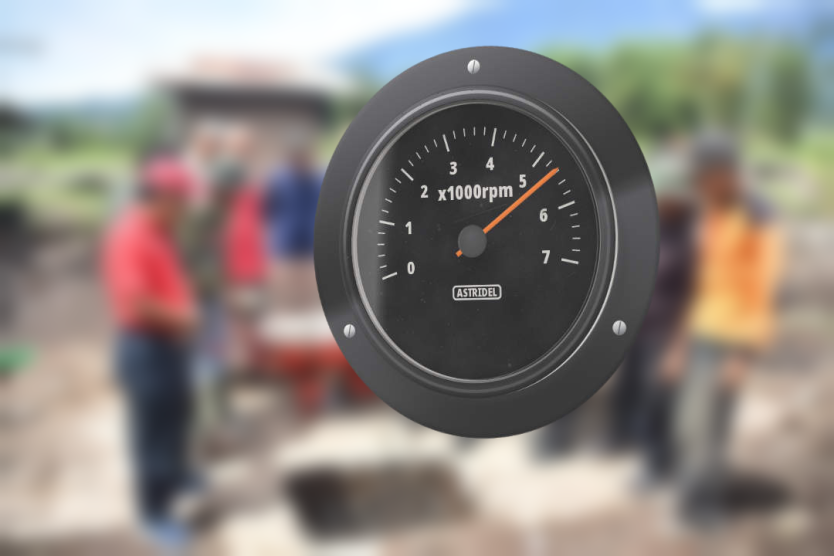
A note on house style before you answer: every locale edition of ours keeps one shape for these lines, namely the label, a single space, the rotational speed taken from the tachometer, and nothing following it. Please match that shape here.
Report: 5400 rpm
